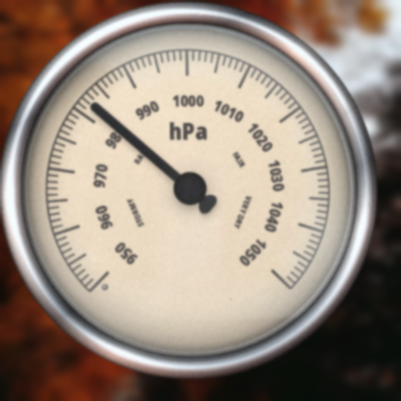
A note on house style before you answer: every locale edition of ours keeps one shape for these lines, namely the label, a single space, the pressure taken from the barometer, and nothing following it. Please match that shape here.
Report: 982 hPa
